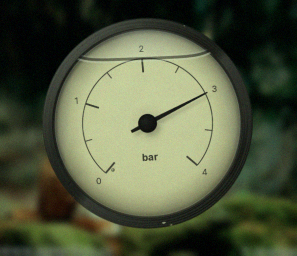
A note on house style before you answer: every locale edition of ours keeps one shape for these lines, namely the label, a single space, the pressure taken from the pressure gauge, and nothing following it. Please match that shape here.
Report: 3 bar
